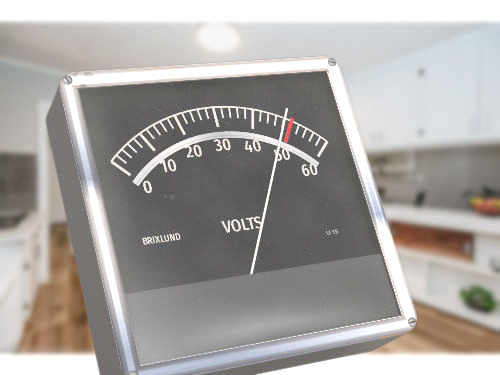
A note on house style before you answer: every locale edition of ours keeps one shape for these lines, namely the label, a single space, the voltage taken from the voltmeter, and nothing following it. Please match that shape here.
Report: 48 V
